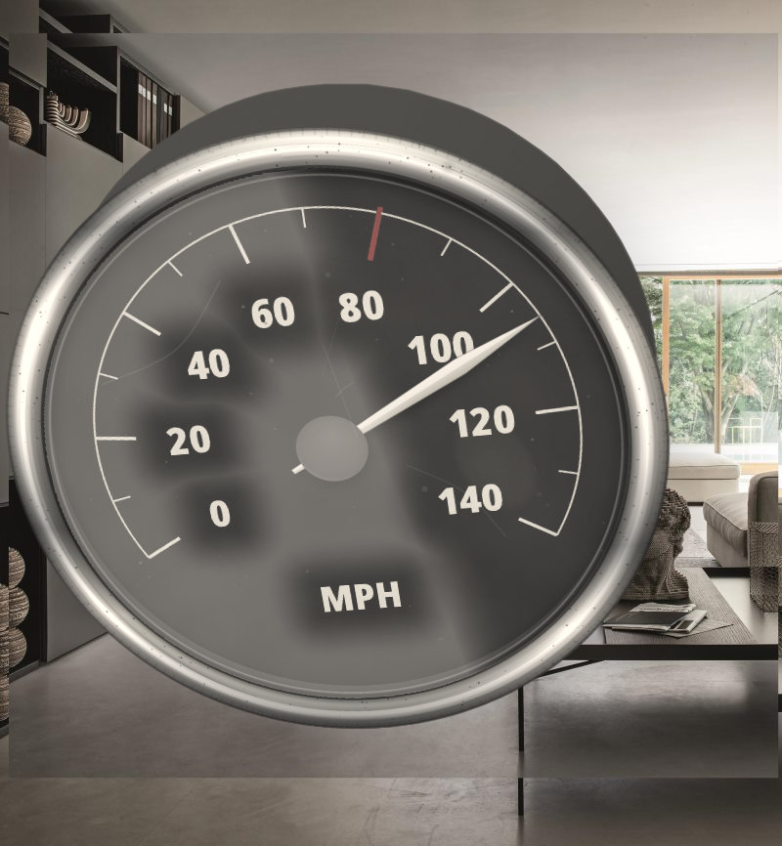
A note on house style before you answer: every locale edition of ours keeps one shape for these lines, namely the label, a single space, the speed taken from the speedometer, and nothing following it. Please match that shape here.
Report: 105 mph
